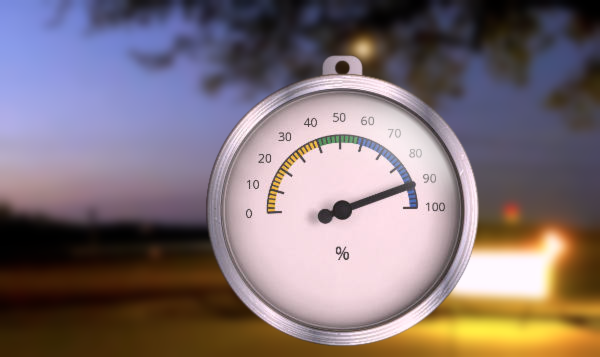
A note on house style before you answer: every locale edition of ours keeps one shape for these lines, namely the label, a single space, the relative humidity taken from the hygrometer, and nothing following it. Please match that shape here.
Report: 90 %
